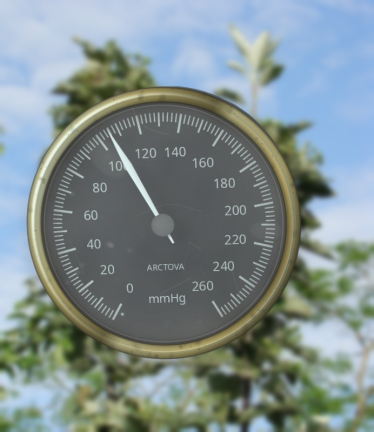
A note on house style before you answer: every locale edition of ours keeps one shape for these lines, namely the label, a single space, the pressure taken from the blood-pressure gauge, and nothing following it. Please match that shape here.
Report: 106 mmHg
